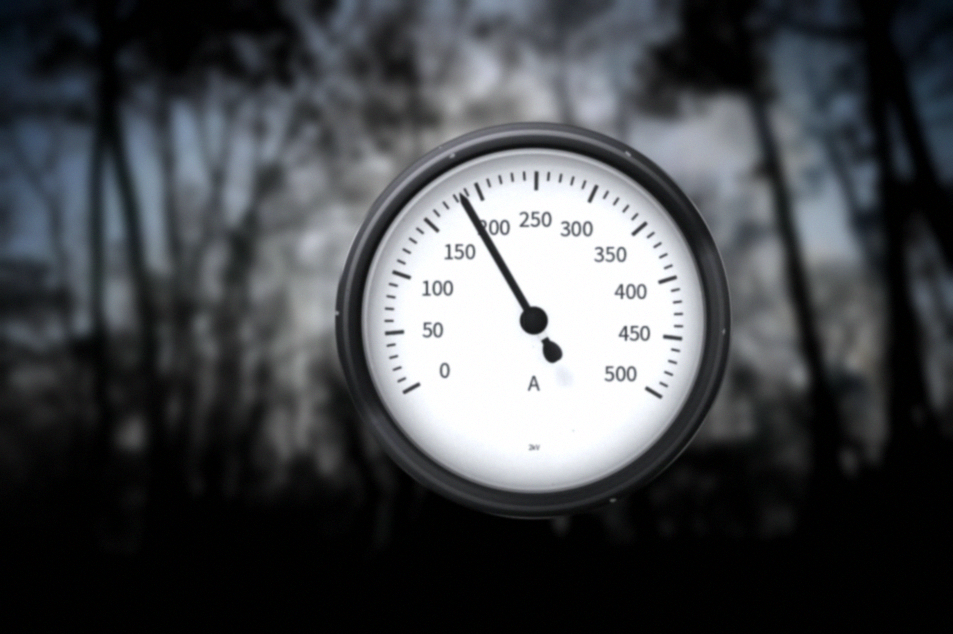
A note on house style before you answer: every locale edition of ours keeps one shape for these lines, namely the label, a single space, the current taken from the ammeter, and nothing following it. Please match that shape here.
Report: 185 A
